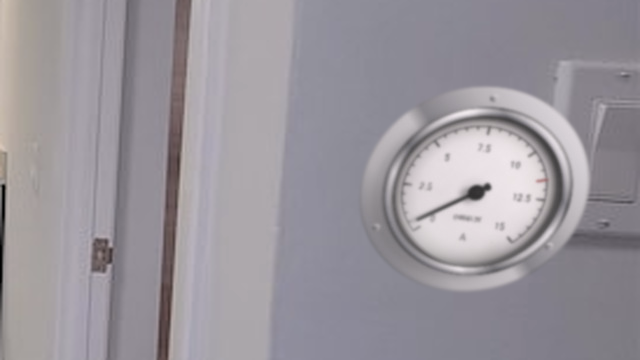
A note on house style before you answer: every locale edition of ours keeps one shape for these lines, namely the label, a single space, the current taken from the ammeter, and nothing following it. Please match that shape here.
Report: 0.5 A
